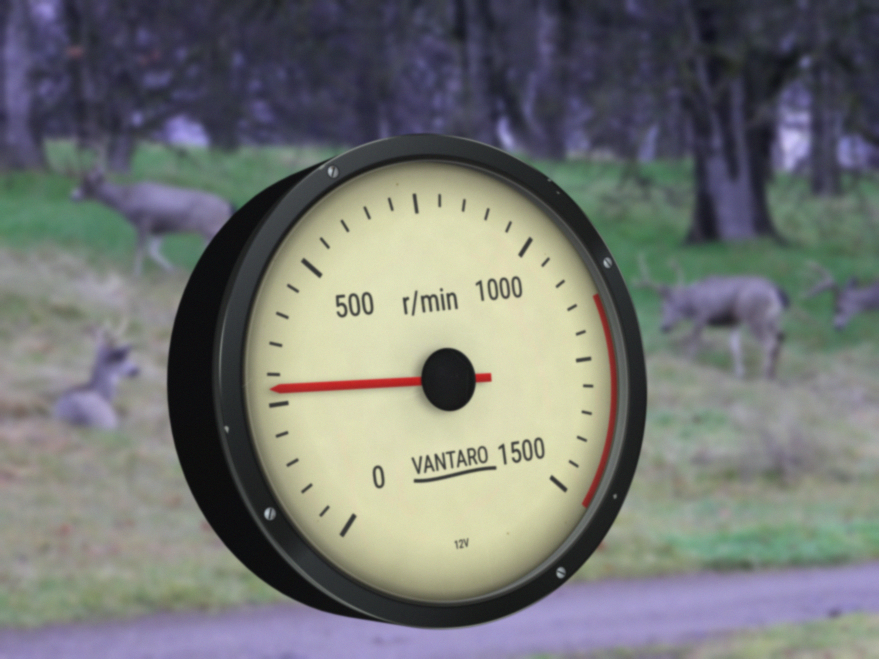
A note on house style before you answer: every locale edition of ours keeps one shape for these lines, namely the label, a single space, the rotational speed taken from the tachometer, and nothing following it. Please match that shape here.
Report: 275 rpm
